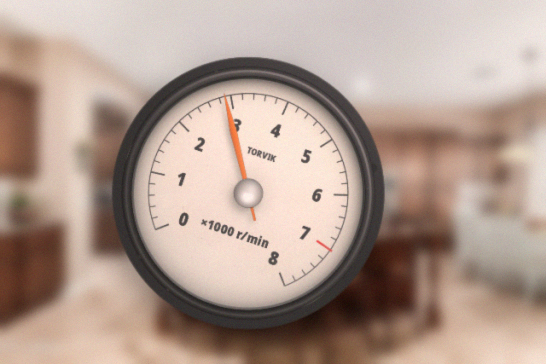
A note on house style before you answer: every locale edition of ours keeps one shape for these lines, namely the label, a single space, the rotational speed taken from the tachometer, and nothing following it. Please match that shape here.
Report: 2900 rpm
